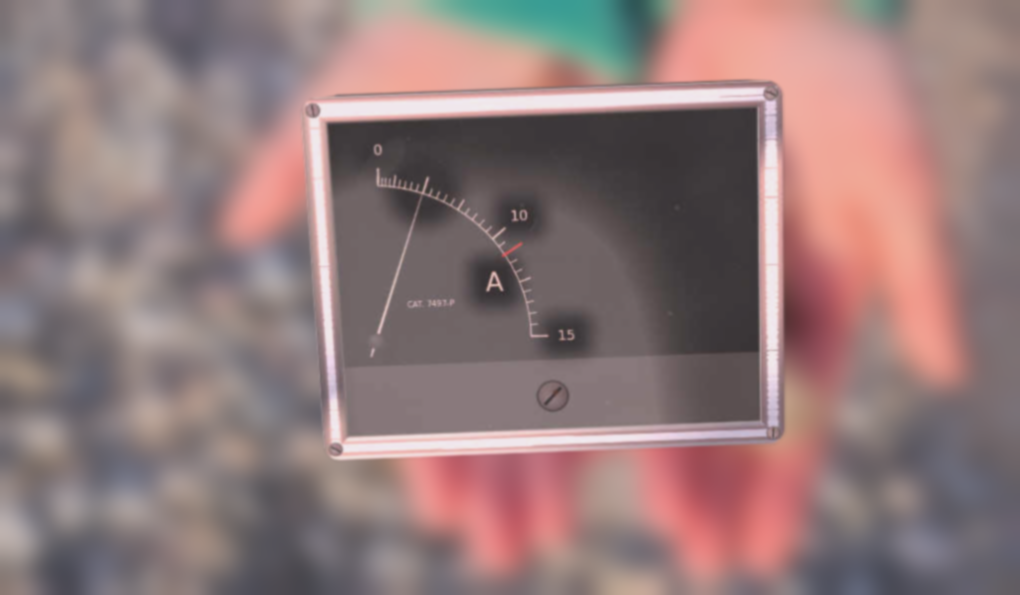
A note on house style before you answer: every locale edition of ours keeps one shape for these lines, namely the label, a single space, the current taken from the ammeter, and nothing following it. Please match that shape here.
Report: 5 A
